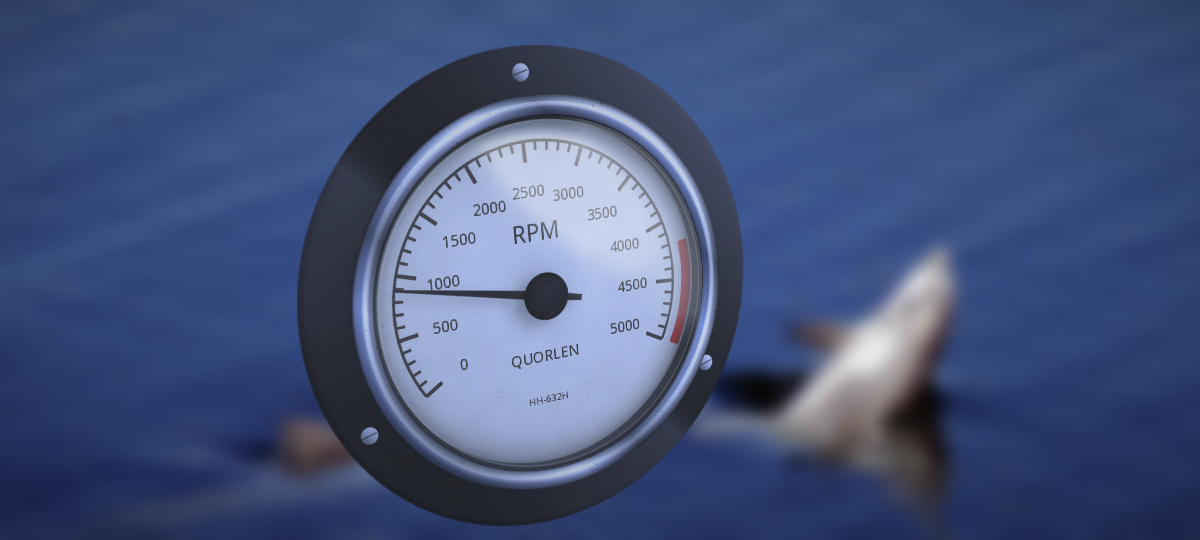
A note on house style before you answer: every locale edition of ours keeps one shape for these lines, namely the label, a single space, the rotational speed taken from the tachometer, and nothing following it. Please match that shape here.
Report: 900 rpm
